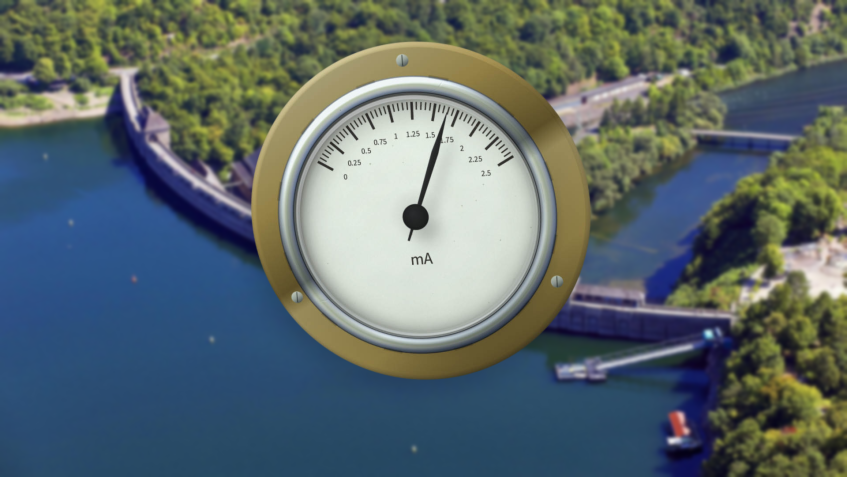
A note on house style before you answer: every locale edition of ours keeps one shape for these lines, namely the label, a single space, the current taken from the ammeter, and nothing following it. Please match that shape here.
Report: 1.65 mA
